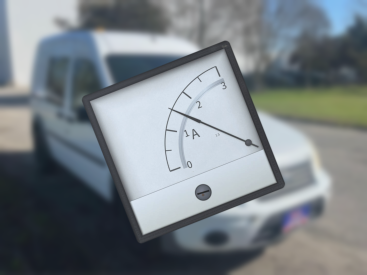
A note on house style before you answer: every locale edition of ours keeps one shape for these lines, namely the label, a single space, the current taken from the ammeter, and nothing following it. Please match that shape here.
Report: 1.5 A
